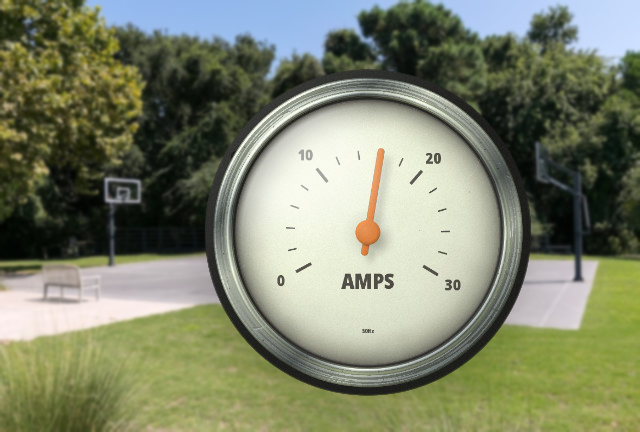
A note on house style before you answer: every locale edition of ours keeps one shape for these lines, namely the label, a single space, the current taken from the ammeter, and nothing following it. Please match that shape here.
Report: 16 A
